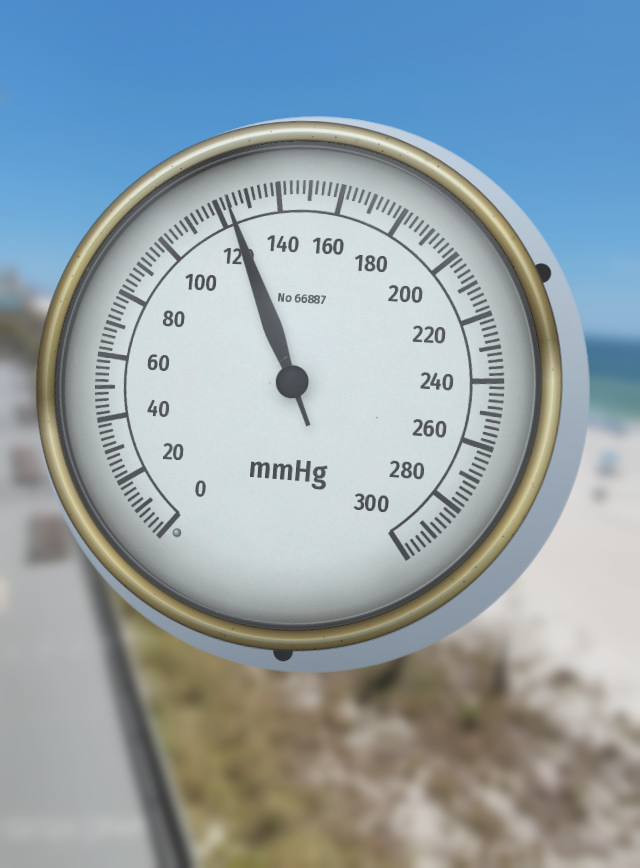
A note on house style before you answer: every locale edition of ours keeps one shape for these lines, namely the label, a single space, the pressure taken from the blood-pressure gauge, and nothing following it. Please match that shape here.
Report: 124 mmHg
